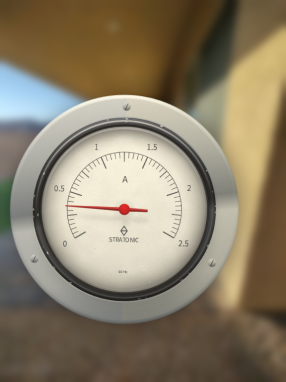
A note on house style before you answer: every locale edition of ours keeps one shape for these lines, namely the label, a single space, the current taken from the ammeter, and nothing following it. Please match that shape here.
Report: 0.35 A
